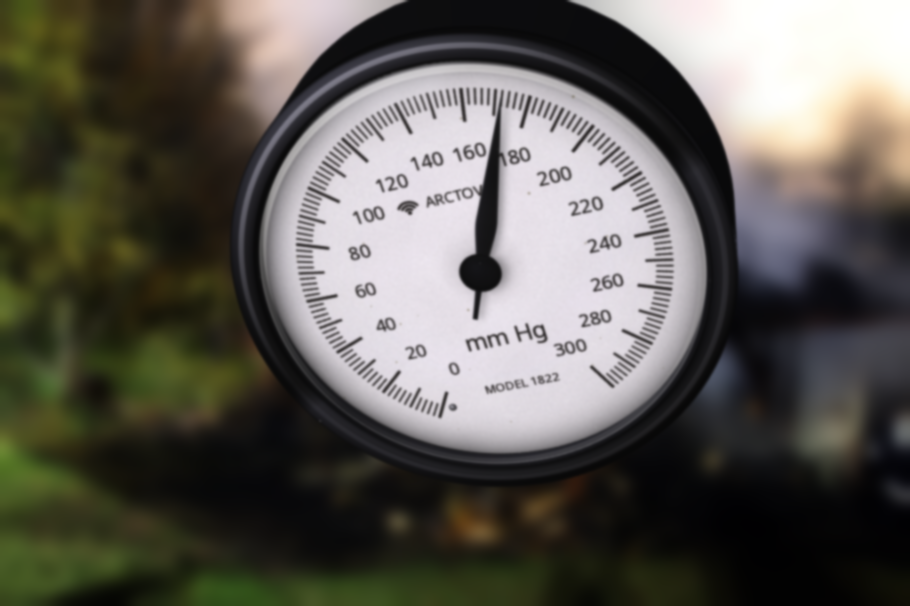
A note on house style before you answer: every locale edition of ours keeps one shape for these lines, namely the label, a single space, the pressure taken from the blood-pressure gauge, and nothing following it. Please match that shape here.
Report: 172 mmHg
